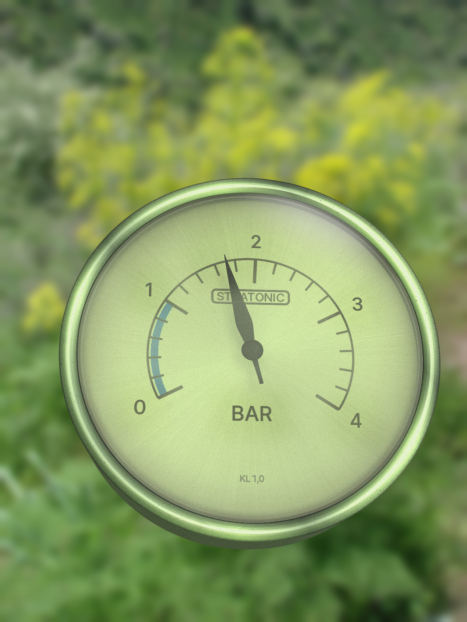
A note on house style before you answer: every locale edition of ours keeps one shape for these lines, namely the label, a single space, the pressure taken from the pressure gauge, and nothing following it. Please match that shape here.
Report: 1.7 bar
